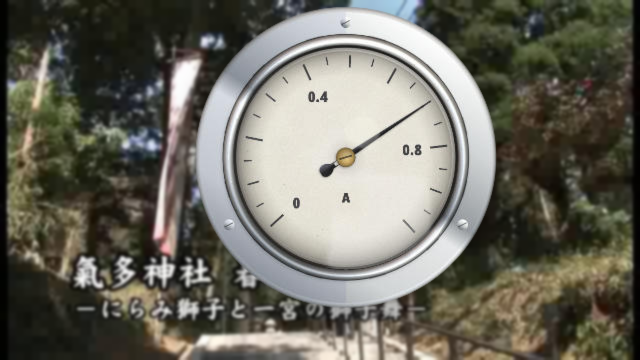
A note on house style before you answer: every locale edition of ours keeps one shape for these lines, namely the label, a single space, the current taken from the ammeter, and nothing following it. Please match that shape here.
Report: 0.7 A
